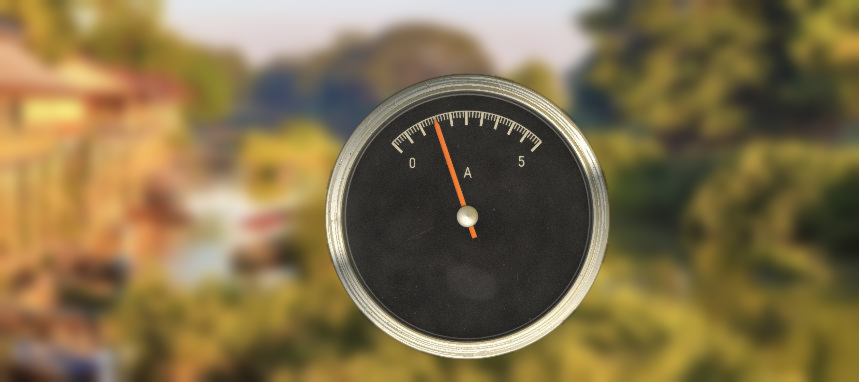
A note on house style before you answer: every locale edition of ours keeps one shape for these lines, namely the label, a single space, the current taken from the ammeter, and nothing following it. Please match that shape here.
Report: 1.5 A
